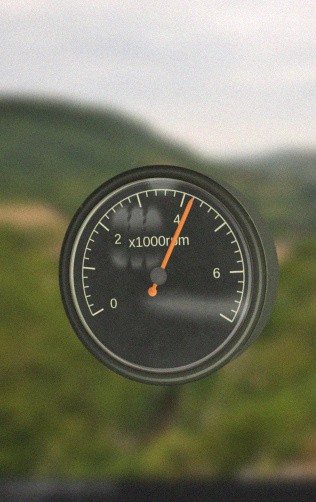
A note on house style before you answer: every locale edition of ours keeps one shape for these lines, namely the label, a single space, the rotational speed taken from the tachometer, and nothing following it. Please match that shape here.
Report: 4200 rpm
